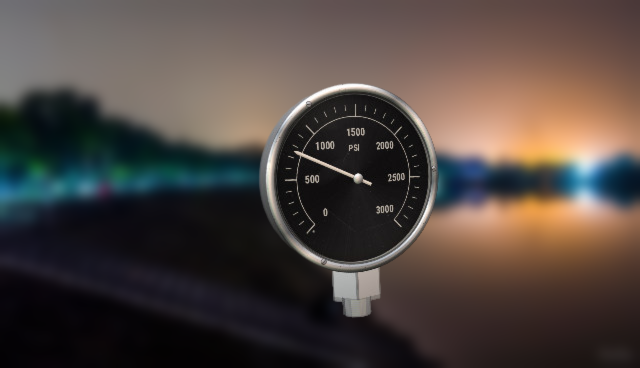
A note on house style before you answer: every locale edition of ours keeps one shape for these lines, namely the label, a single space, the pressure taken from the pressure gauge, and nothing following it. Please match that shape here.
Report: 750 psi
